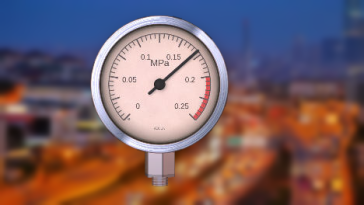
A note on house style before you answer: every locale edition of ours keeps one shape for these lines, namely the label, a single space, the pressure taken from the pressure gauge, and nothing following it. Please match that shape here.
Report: 0.17 MPa
